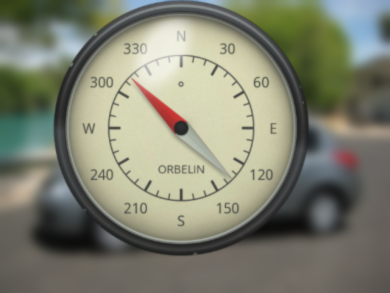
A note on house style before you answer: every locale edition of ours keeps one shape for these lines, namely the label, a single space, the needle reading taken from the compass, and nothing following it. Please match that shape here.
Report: 315 °
